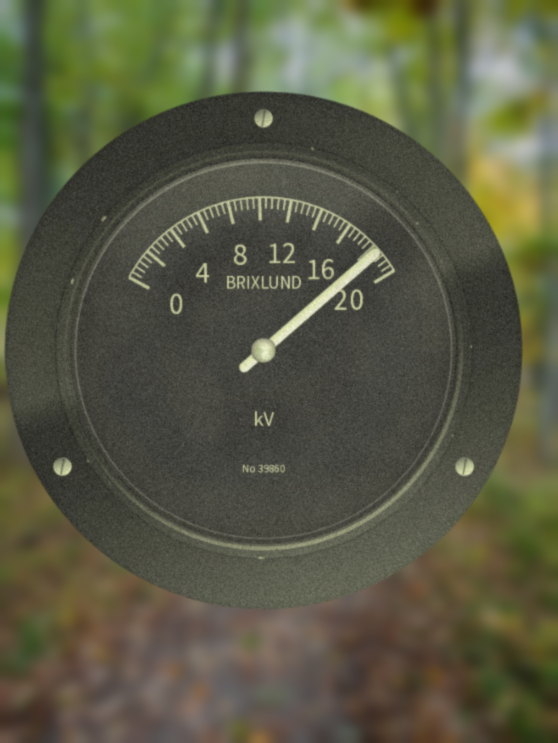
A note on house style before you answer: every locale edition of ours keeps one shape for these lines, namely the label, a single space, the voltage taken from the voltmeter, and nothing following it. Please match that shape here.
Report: 18.4 kV
